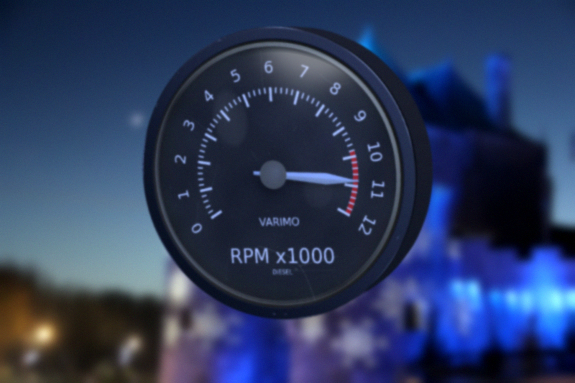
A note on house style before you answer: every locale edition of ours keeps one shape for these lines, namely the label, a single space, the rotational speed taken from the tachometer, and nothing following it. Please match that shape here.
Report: 10800 rpm
